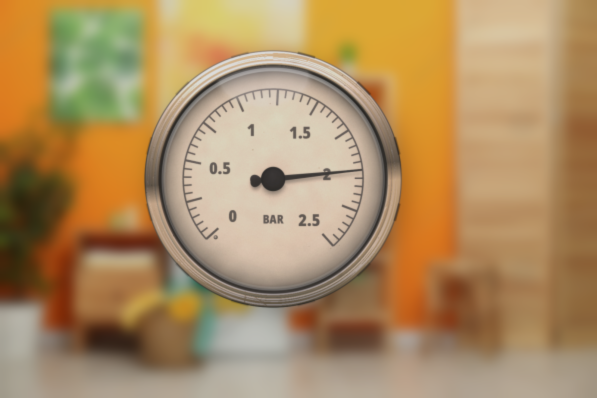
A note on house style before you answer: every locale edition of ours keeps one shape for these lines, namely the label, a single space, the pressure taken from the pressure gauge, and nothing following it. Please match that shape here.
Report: 2 bar
